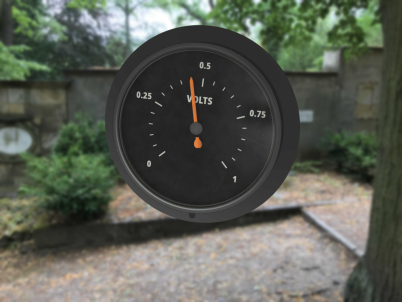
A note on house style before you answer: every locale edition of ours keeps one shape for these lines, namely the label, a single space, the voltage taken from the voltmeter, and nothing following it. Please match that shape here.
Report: 0.45 V
